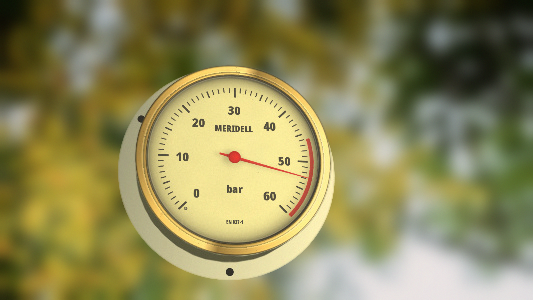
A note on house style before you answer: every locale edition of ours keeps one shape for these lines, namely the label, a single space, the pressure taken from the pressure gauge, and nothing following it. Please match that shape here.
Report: 53 bar
